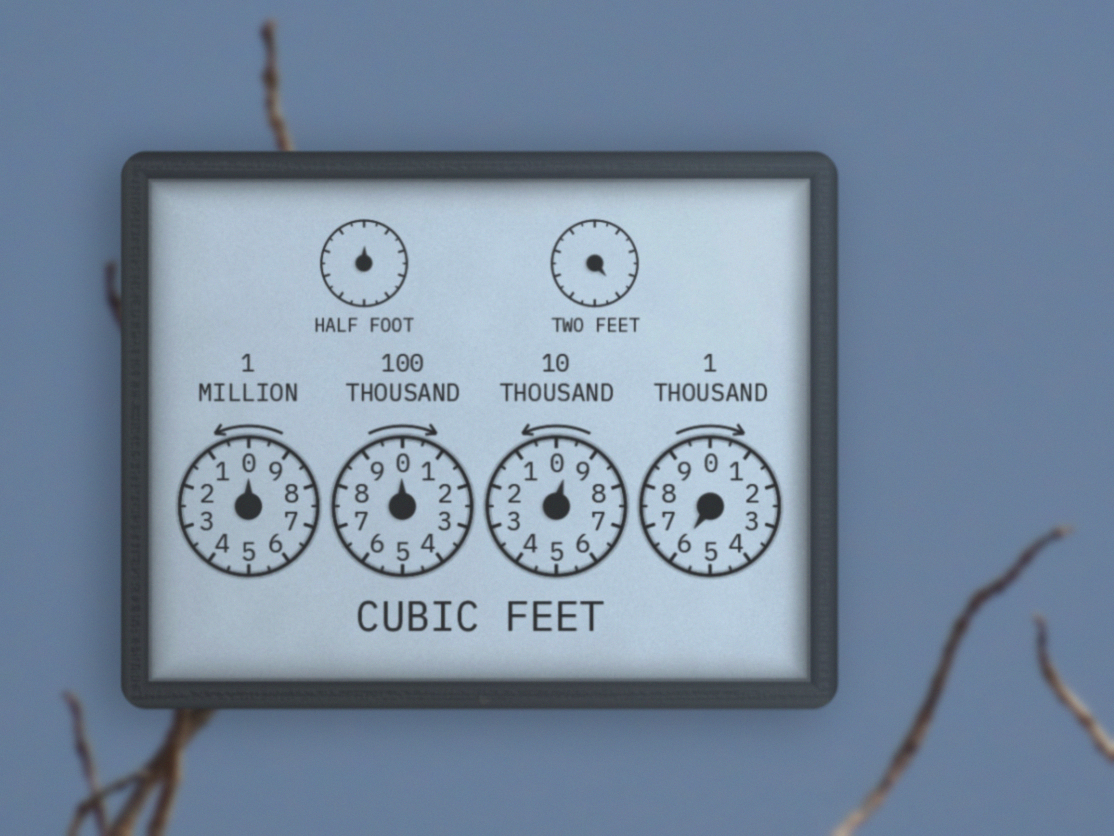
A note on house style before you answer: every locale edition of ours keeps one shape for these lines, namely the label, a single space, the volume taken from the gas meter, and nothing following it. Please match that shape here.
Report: 999600 ft³
